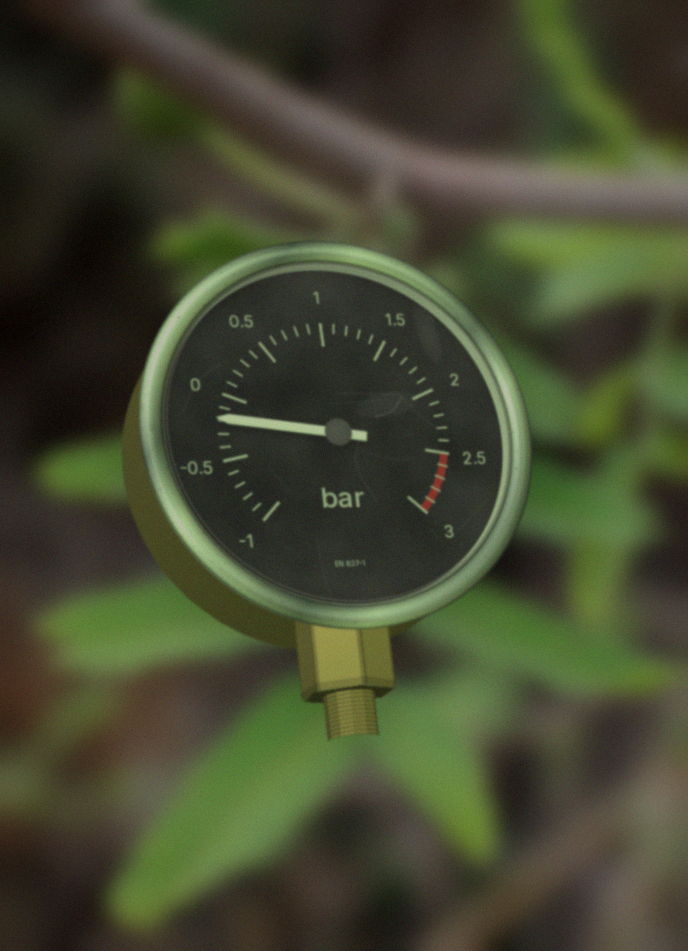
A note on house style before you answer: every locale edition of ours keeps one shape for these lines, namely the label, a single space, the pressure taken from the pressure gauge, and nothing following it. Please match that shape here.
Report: -0.2 bar
